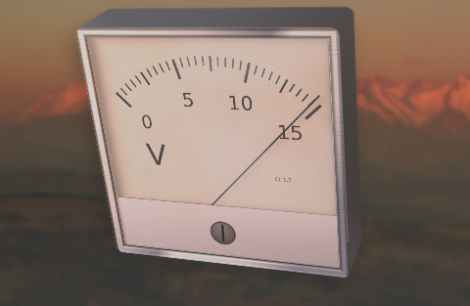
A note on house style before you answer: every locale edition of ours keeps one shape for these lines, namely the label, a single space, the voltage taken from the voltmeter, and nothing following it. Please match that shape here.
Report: 14.5 V
